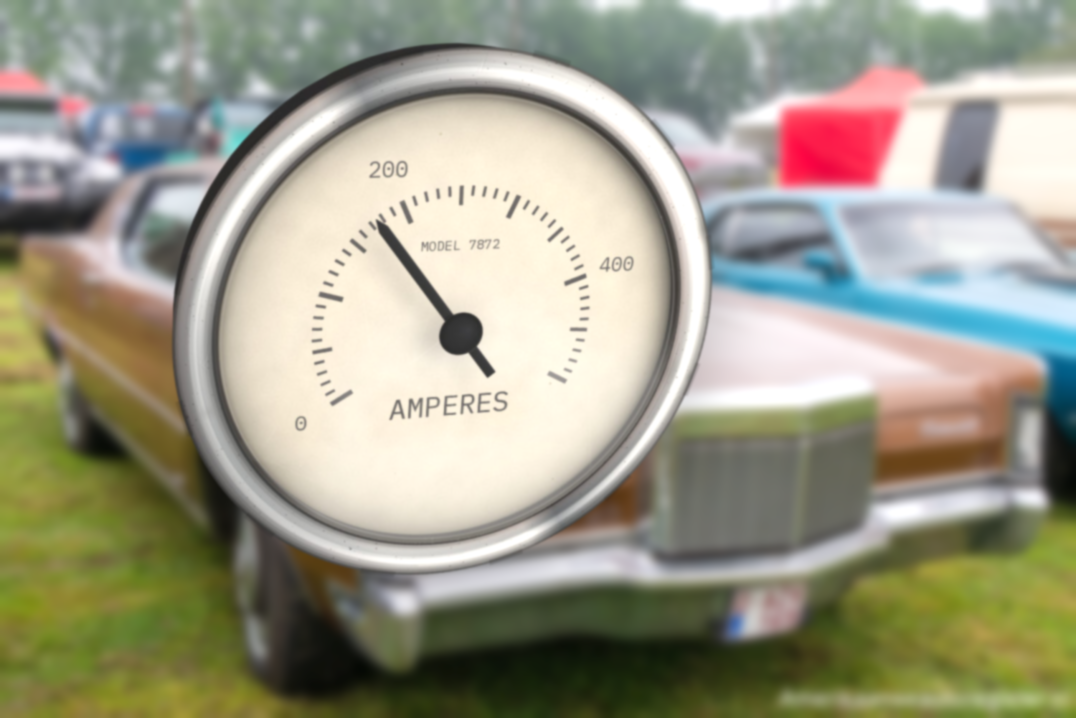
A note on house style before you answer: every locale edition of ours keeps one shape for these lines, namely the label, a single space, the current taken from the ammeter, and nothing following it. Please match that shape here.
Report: 175 A
